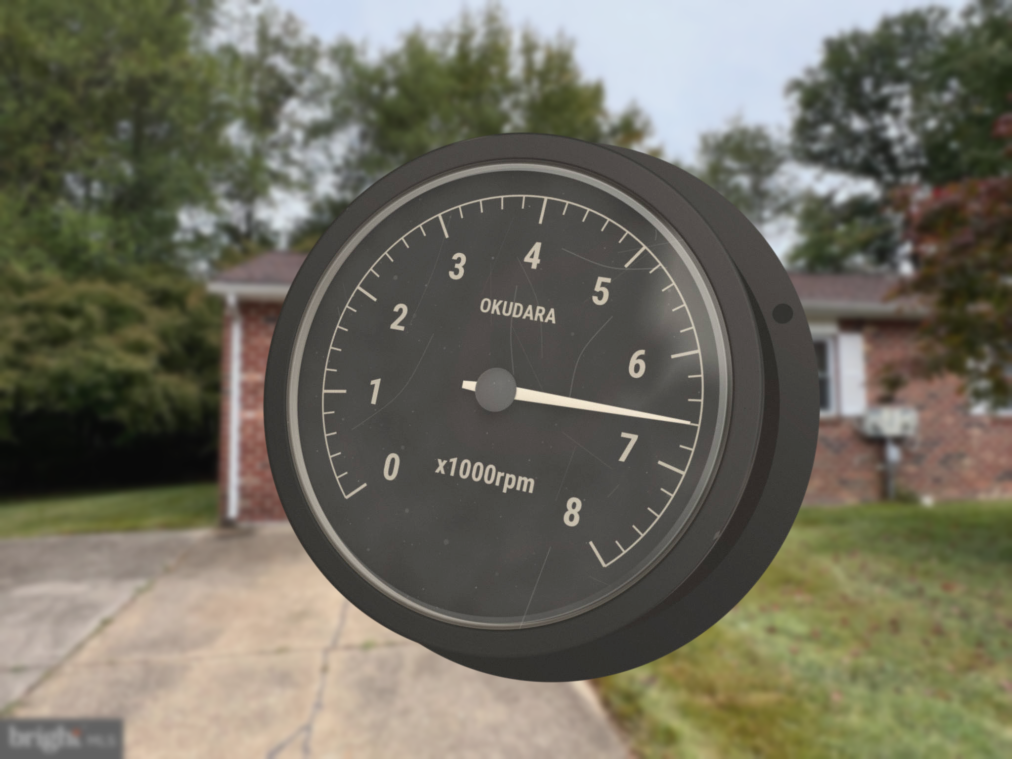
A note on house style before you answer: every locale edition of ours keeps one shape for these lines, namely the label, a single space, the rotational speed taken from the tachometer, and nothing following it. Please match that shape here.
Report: 6600 rpm
